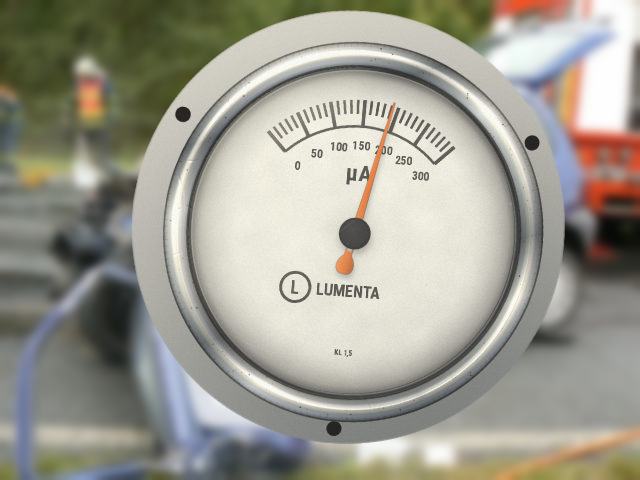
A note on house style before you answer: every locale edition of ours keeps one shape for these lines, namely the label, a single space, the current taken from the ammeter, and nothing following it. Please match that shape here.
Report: 190 µA
